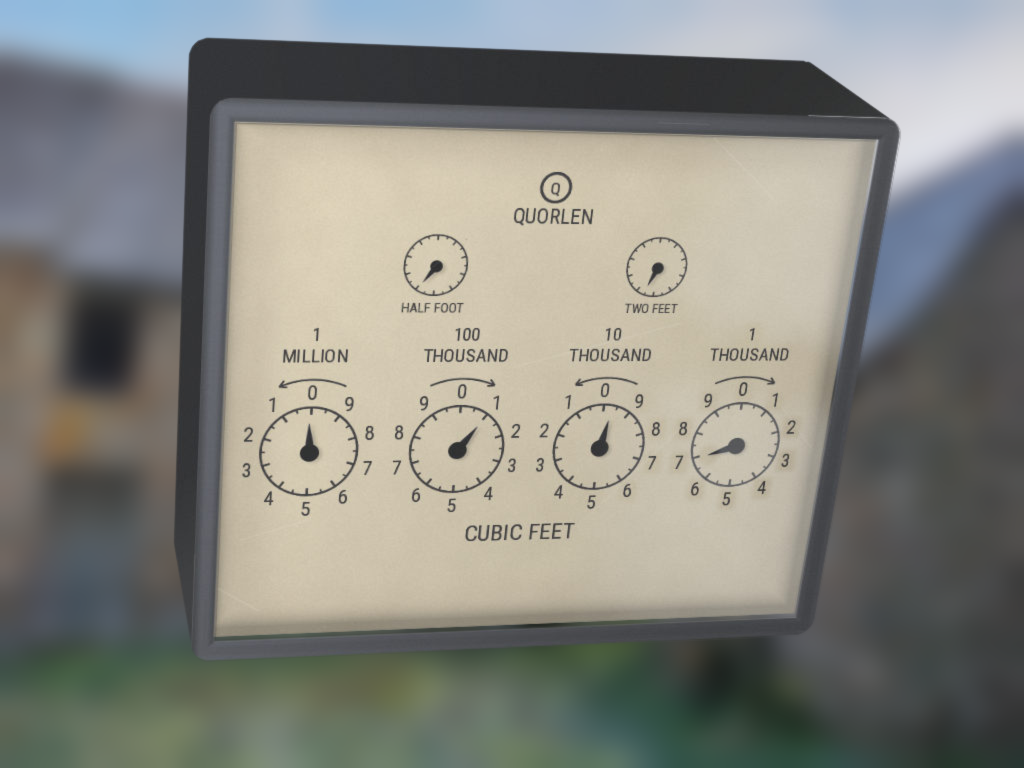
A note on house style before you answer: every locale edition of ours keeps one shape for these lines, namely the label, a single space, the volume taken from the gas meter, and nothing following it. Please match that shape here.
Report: 9700 ft³
